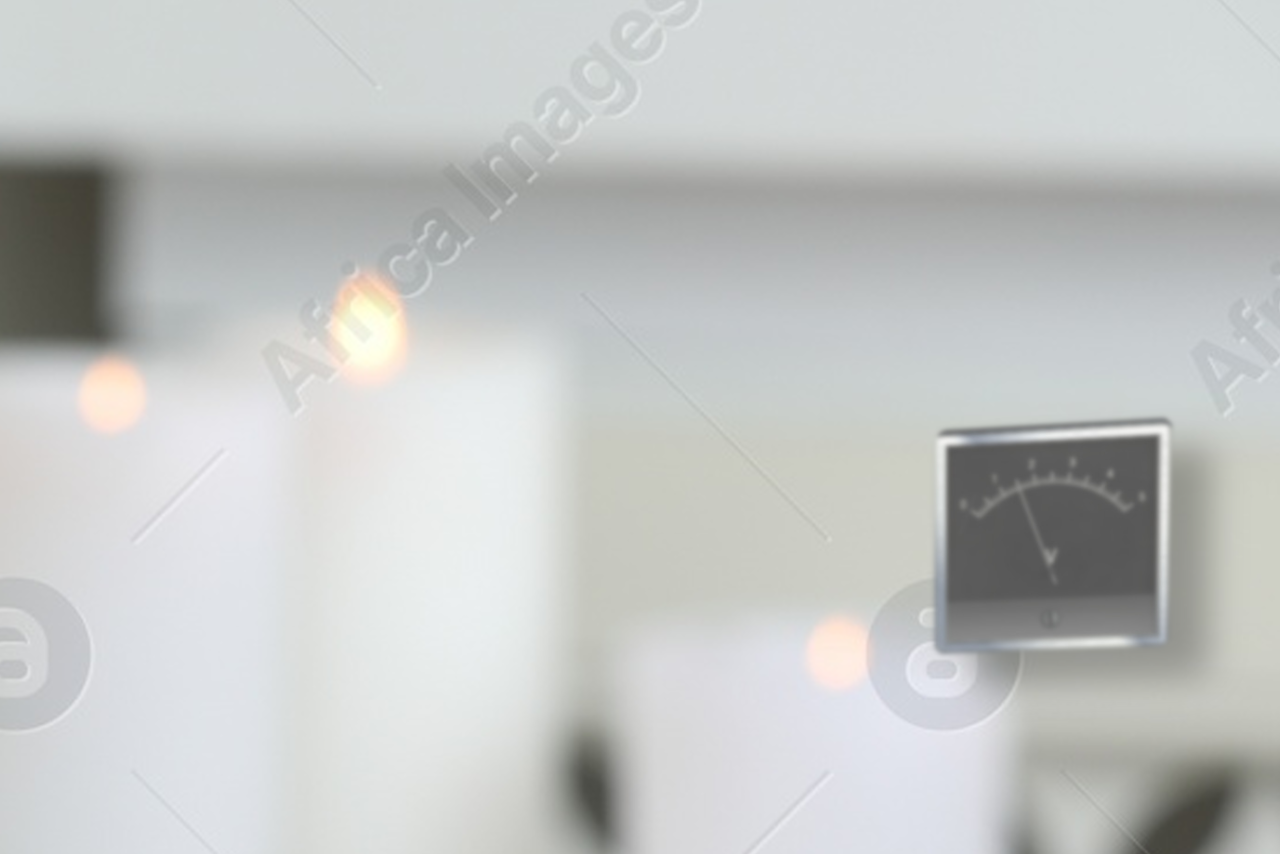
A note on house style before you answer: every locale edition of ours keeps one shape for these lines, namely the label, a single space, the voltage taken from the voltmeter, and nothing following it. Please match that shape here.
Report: 1.5 V
